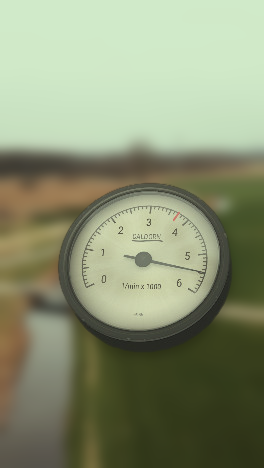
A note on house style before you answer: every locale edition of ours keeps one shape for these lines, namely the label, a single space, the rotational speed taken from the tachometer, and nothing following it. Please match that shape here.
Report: 5500 rpm
